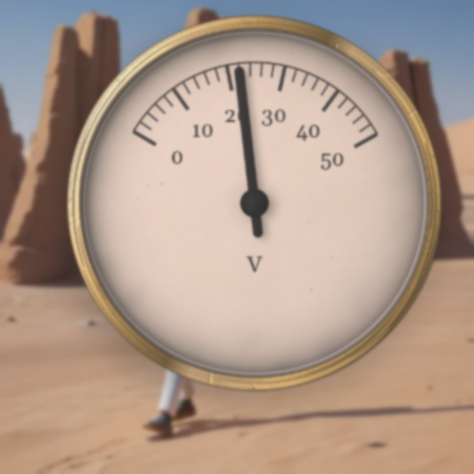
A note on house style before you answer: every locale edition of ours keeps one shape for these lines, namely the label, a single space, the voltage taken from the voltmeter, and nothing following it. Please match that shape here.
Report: 22 V
